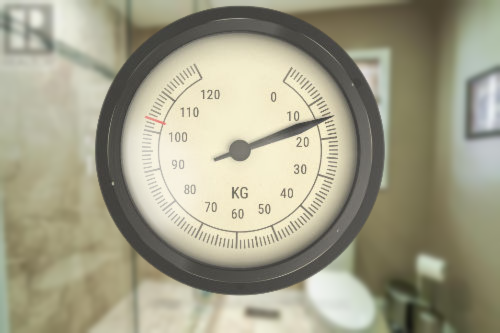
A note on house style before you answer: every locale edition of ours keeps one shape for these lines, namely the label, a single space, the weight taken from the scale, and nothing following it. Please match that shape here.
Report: 15 kg
